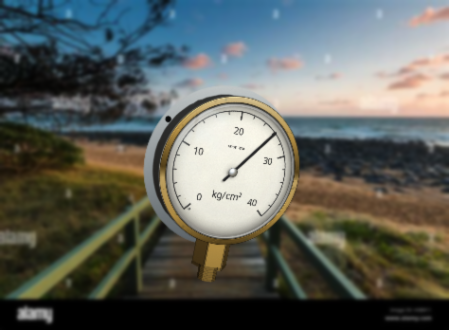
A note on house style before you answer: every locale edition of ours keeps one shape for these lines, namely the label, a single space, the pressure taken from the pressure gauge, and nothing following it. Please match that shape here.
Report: 26 kg/cm²
